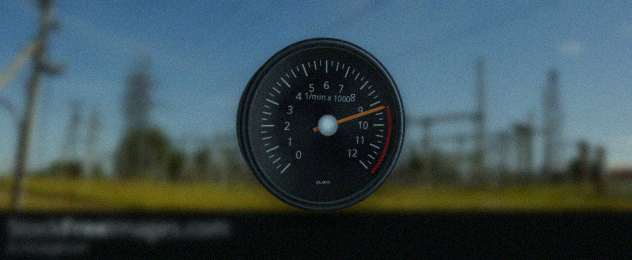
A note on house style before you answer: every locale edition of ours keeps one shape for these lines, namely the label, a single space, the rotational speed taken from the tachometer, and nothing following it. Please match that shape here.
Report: 9250 rpm
